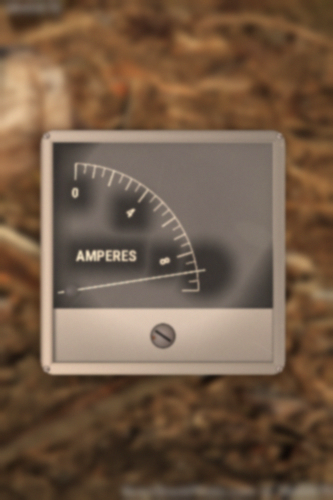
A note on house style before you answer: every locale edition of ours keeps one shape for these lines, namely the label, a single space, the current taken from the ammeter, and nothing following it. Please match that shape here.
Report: 9 A
